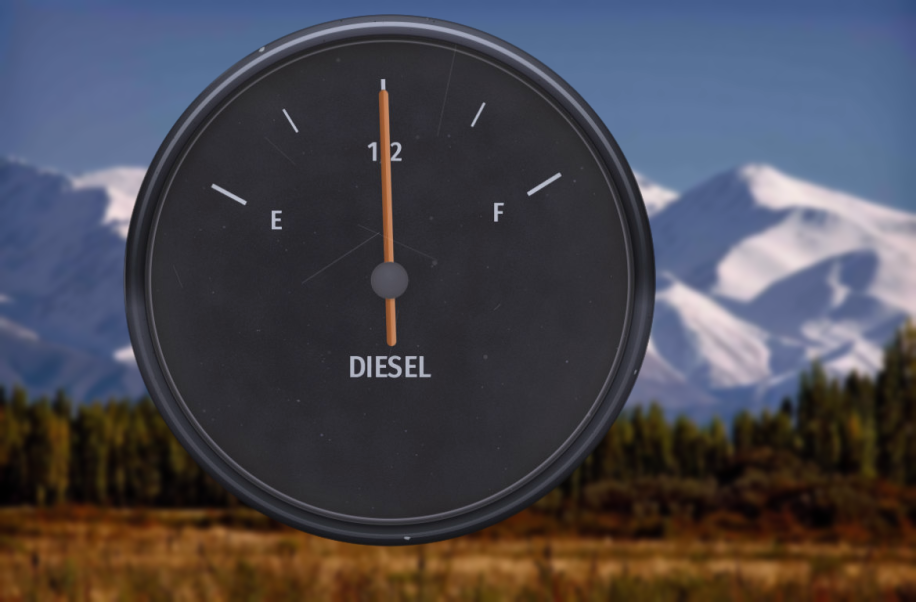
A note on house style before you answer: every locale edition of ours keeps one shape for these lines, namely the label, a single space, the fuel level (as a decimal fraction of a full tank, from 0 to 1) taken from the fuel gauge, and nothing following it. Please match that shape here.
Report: 0.5
